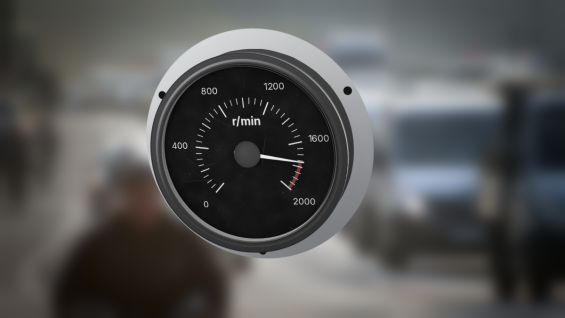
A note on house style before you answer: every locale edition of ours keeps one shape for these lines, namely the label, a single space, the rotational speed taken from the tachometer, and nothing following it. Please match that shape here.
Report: 1750 rpm
